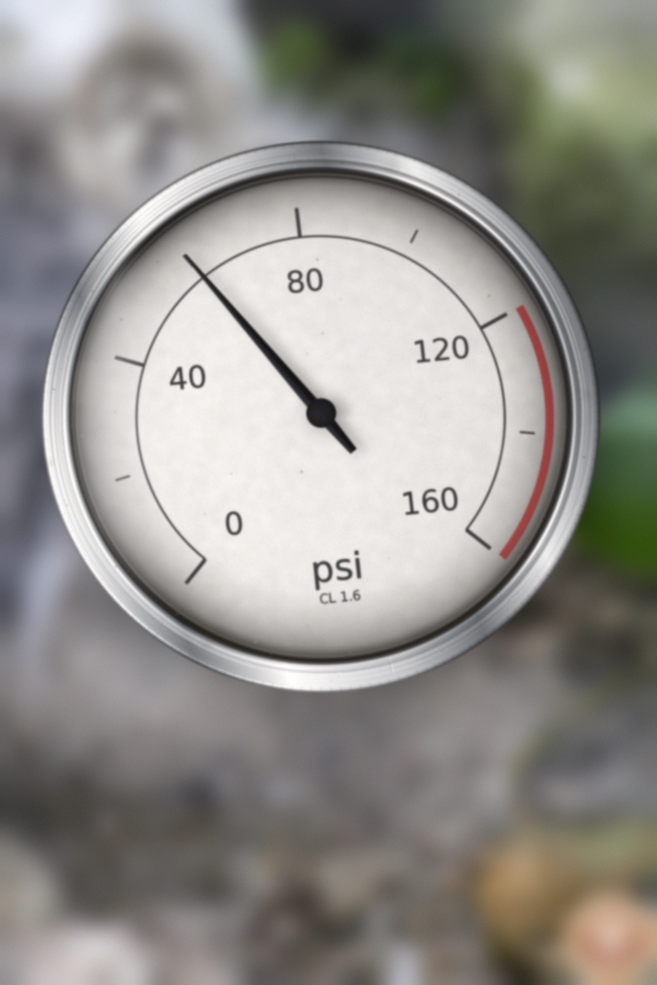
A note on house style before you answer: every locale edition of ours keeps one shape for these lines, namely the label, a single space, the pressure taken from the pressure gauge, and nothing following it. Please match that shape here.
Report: 60 psi
